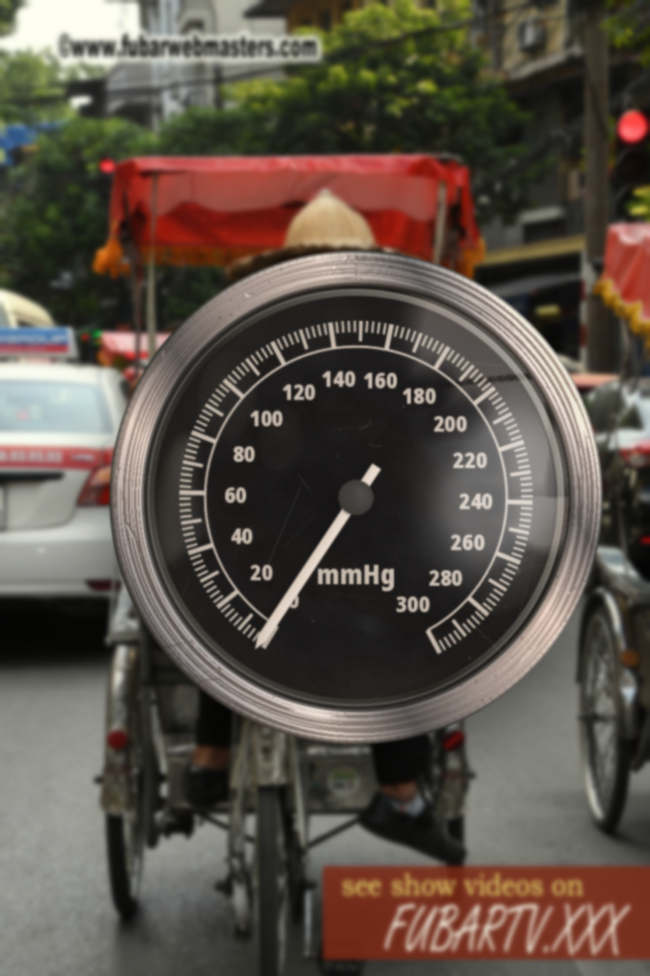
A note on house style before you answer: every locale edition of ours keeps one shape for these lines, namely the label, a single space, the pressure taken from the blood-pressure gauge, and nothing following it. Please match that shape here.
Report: 2 mmHg
